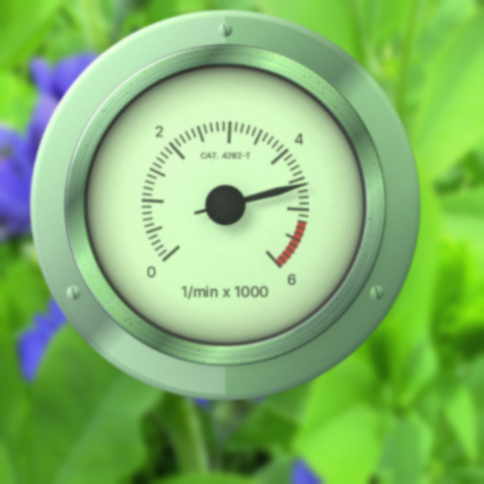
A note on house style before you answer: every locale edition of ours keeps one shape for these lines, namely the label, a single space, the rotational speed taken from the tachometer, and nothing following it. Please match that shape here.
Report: 4600 rpm
